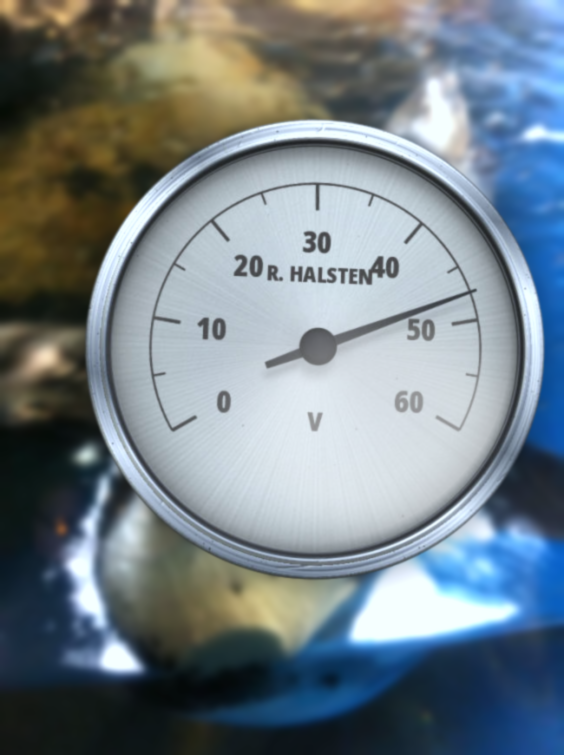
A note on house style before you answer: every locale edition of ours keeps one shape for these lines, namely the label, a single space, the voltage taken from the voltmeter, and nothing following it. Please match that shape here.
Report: 47.5 V
